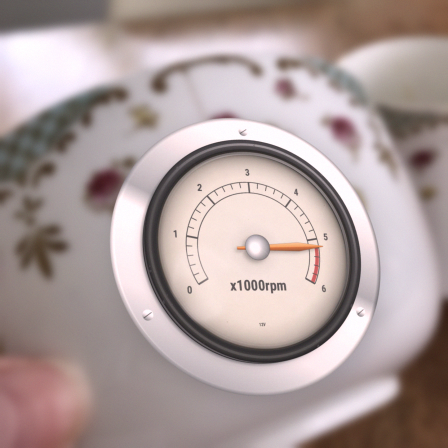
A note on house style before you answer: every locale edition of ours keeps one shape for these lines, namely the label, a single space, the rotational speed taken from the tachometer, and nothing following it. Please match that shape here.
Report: 5200 rpm
